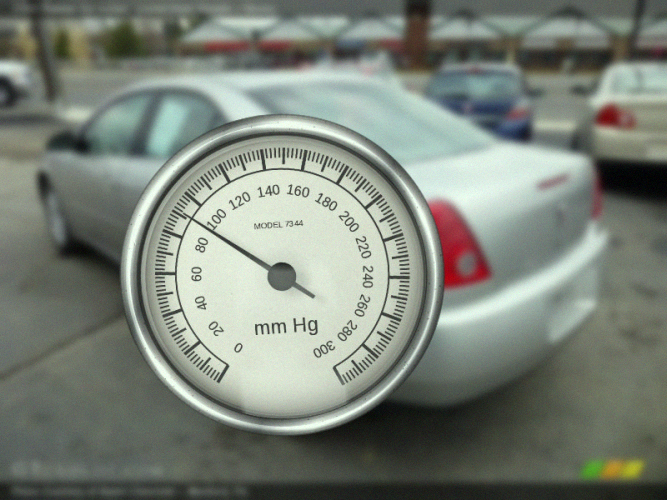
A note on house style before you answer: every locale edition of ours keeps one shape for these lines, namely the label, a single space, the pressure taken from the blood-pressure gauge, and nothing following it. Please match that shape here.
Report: 92 mmHg
